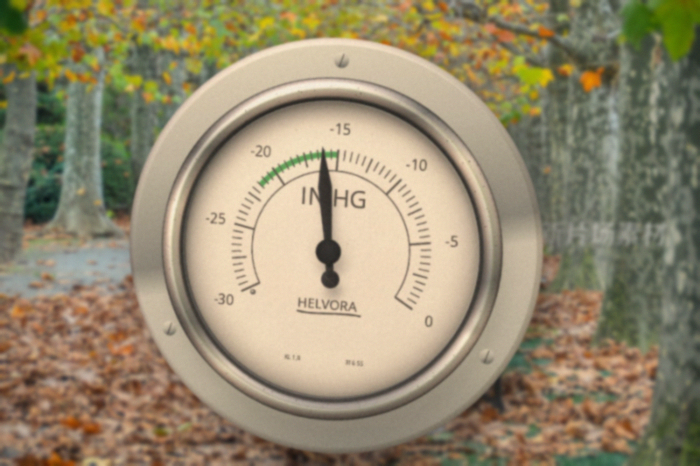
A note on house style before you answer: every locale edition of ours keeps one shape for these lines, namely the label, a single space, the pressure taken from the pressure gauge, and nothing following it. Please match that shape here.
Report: -16 inHg
